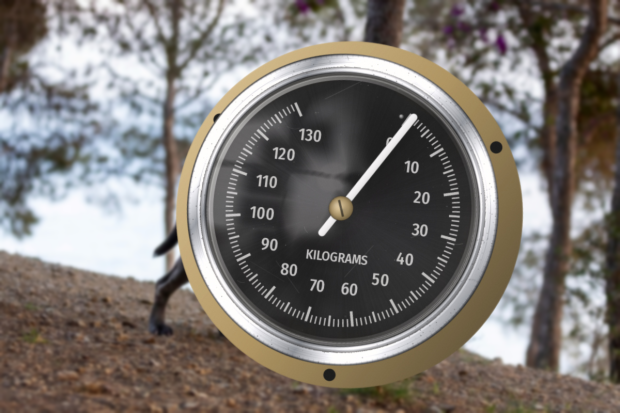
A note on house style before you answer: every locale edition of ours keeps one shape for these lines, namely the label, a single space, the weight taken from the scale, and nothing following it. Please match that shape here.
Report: 1 kg
